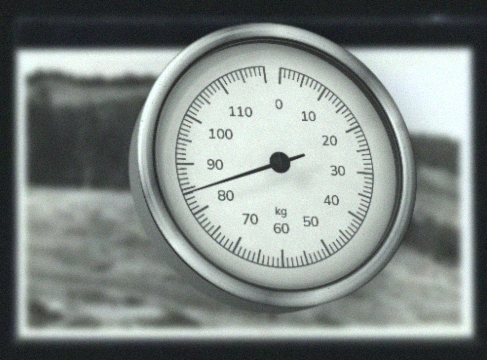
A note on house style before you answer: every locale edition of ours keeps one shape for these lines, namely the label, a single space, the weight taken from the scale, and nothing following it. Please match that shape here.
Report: 84 kg
